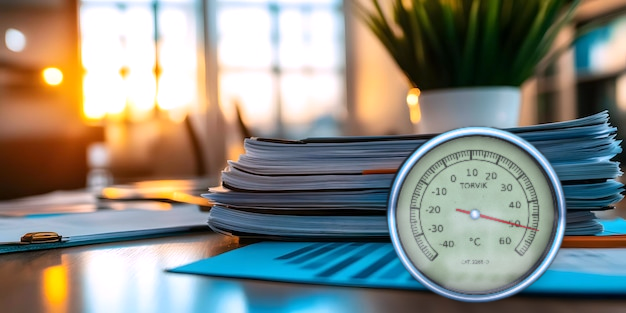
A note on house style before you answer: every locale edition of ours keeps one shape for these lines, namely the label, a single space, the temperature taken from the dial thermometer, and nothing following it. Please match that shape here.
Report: 50 °C
